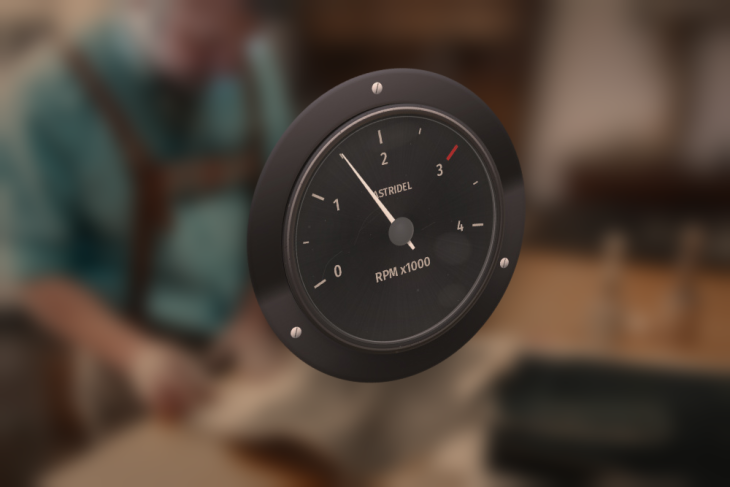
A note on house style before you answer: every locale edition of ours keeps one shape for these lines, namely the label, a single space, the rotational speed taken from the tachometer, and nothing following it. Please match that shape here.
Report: 1500 rpm
